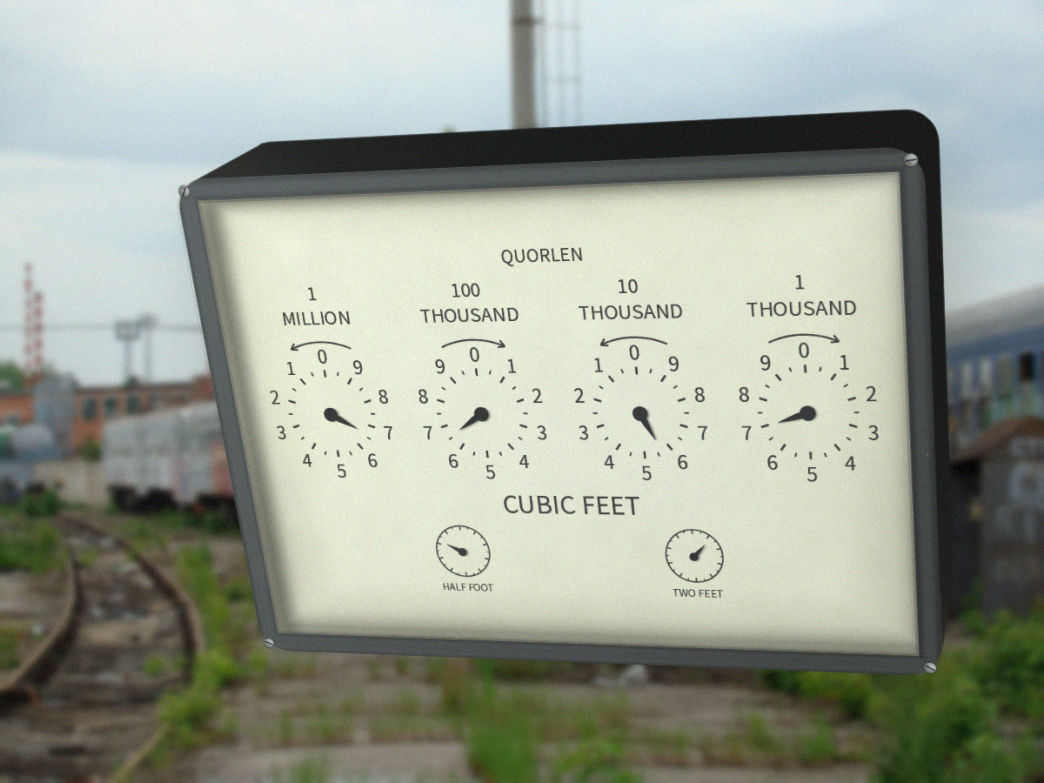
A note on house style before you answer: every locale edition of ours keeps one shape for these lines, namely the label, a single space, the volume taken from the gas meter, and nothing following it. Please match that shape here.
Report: 665700 ft³
